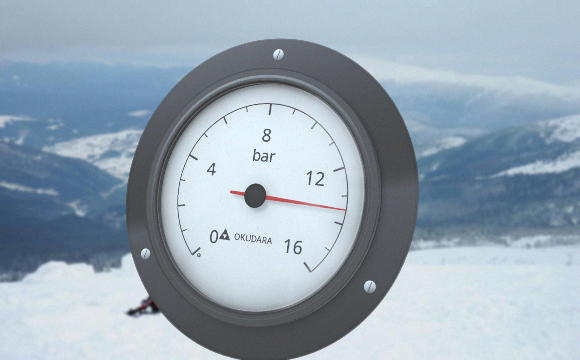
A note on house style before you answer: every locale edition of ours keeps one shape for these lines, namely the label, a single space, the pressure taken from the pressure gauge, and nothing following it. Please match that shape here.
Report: 13.5 bar
